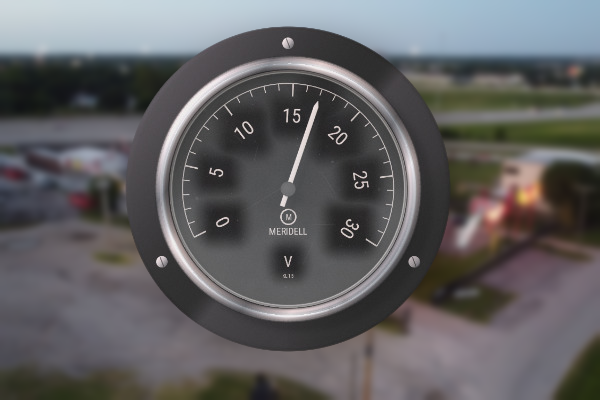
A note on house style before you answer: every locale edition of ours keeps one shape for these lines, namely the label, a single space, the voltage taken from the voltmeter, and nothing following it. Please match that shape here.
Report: 17 V
